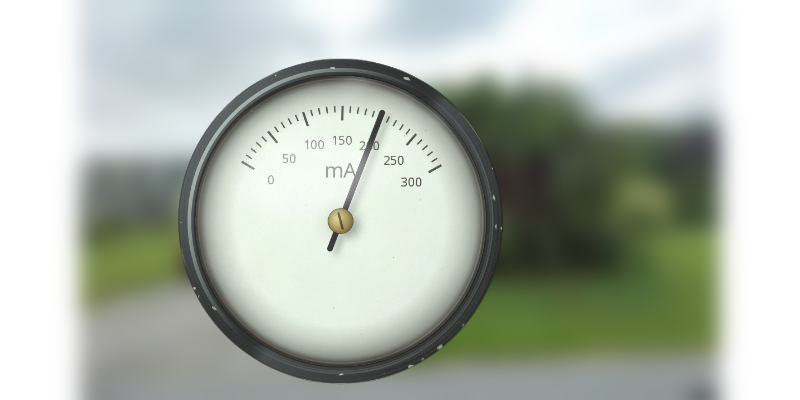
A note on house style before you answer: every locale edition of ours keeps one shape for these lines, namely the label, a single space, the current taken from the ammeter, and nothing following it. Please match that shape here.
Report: 200 mA
